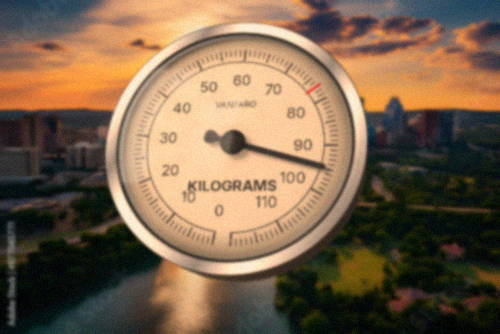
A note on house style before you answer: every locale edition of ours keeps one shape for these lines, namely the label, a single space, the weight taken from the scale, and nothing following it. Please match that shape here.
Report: 95 kg
